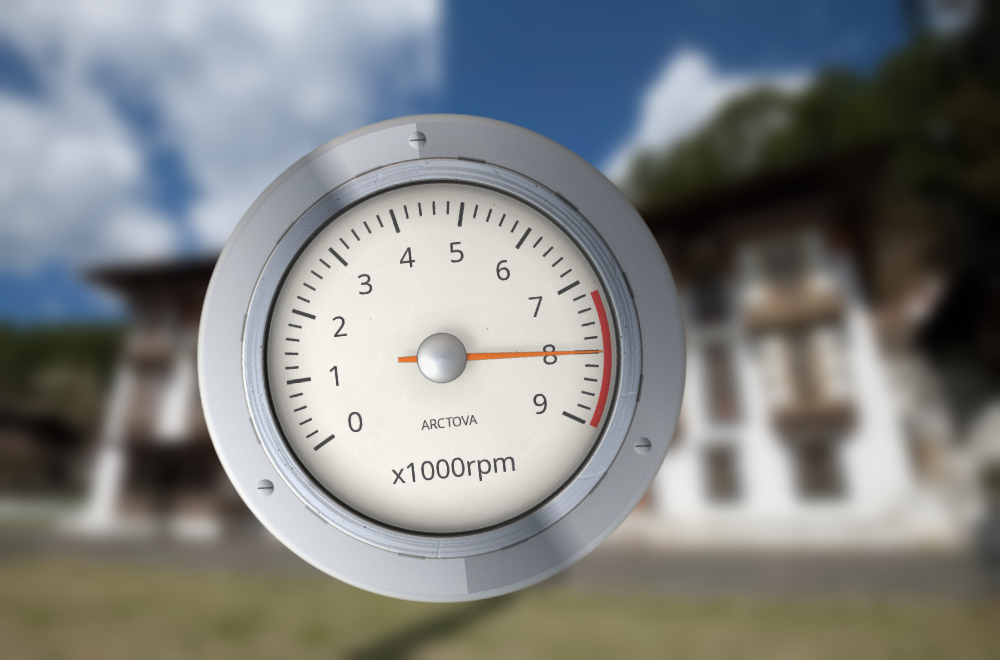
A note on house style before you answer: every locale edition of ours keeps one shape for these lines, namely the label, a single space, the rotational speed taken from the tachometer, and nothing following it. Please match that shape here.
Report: 8000 rpm
